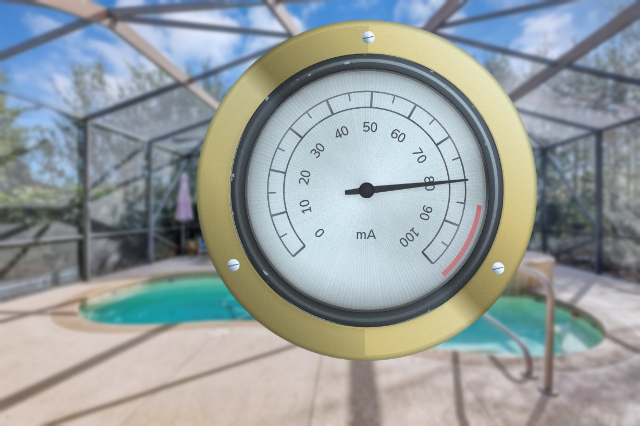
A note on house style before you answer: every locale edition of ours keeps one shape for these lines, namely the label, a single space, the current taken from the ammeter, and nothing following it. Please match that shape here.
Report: 80 mA
